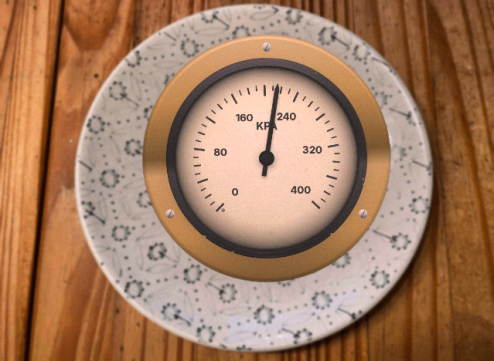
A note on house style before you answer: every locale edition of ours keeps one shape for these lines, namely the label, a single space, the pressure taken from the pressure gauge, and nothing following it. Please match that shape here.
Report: 215 kPa
